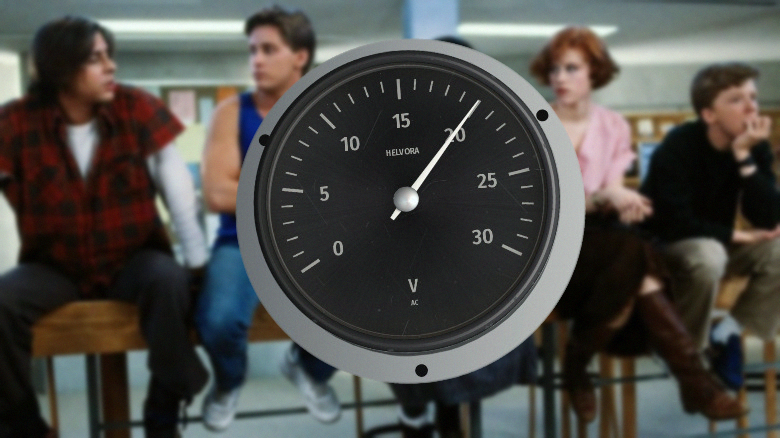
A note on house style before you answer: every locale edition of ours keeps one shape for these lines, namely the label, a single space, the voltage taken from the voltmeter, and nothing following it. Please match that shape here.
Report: 20 V
